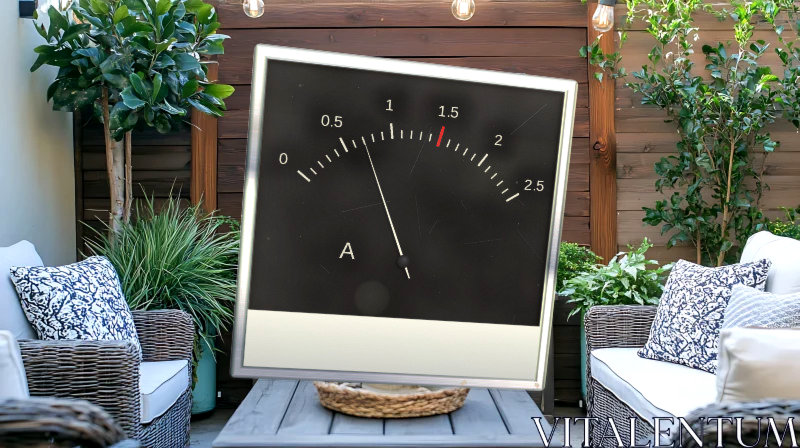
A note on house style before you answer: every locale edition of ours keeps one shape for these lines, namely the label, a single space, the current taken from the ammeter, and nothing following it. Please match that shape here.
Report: 0.7 A
